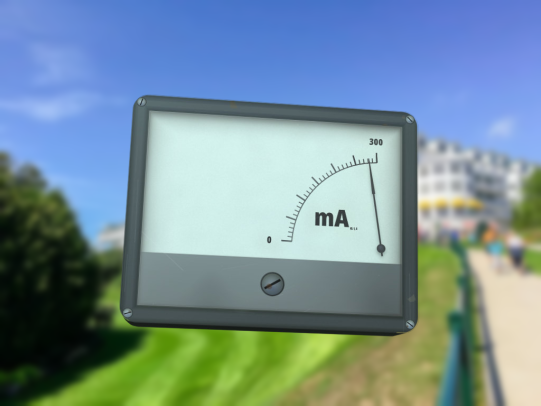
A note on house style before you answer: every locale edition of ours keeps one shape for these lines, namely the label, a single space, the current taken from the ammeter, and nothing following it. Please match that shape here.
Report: 280 mA
